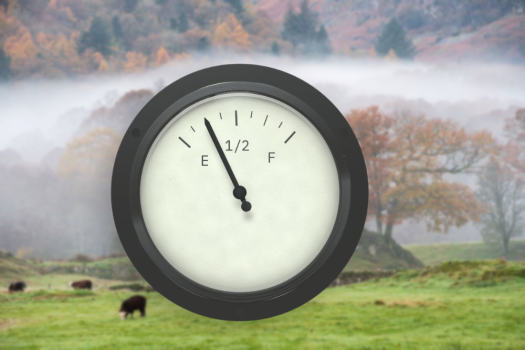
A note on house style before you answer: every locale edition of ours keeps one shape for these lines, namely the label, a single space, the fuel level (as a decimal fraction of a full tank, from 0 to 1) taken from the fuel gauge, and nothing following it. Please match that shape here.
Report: 0.25
